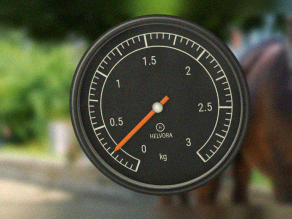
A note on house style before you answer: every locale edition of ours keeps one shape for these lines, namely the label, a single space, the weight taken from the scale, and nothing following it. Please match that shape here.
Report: 0.25 kg
